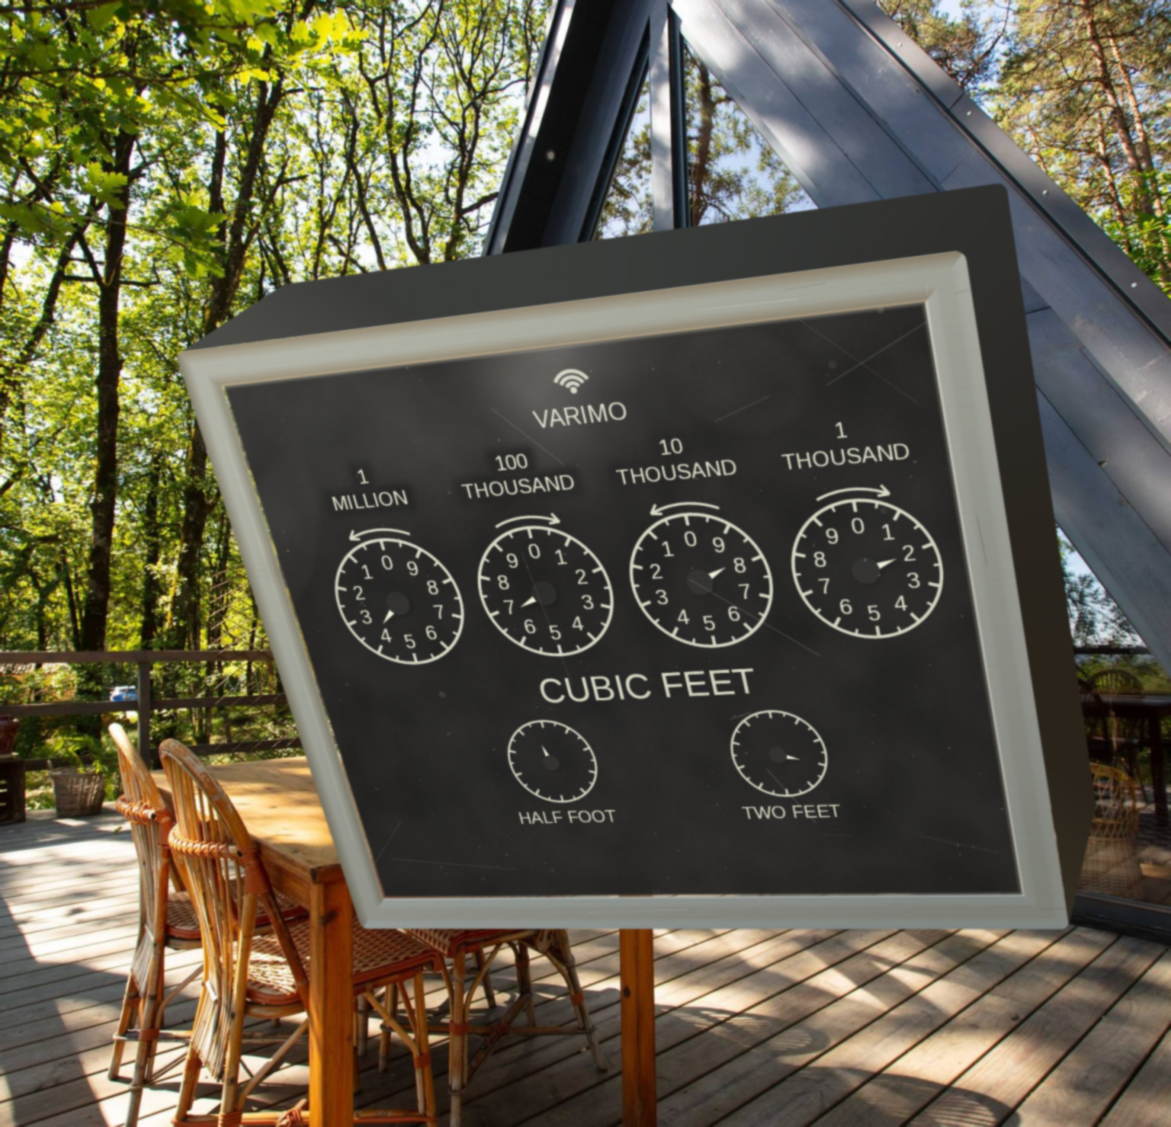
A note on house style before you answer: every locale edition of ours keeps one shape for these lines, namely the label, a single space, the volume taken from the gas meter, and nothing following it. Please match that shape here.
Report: 368200 ft³
